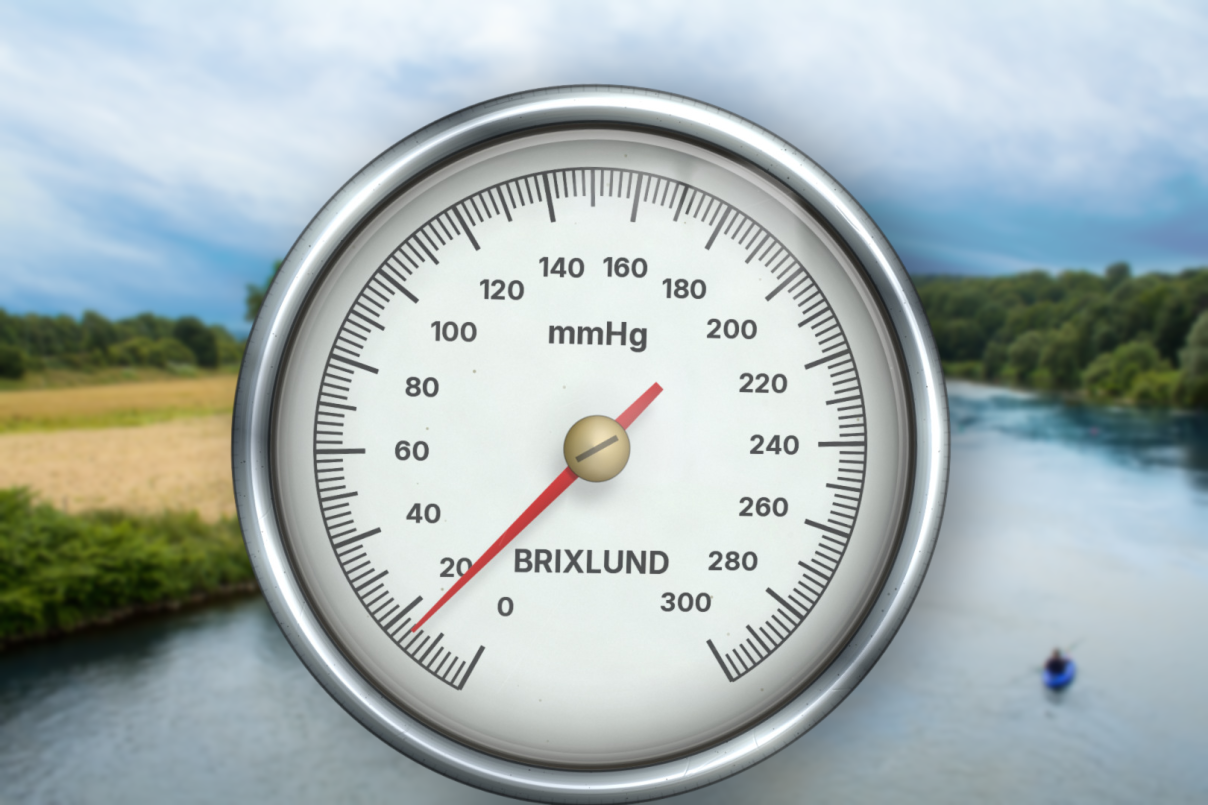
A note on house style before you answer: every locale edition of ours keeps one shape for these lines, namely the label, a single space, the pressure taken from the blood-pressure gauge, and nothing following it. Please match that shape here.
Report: 16 mmHg
